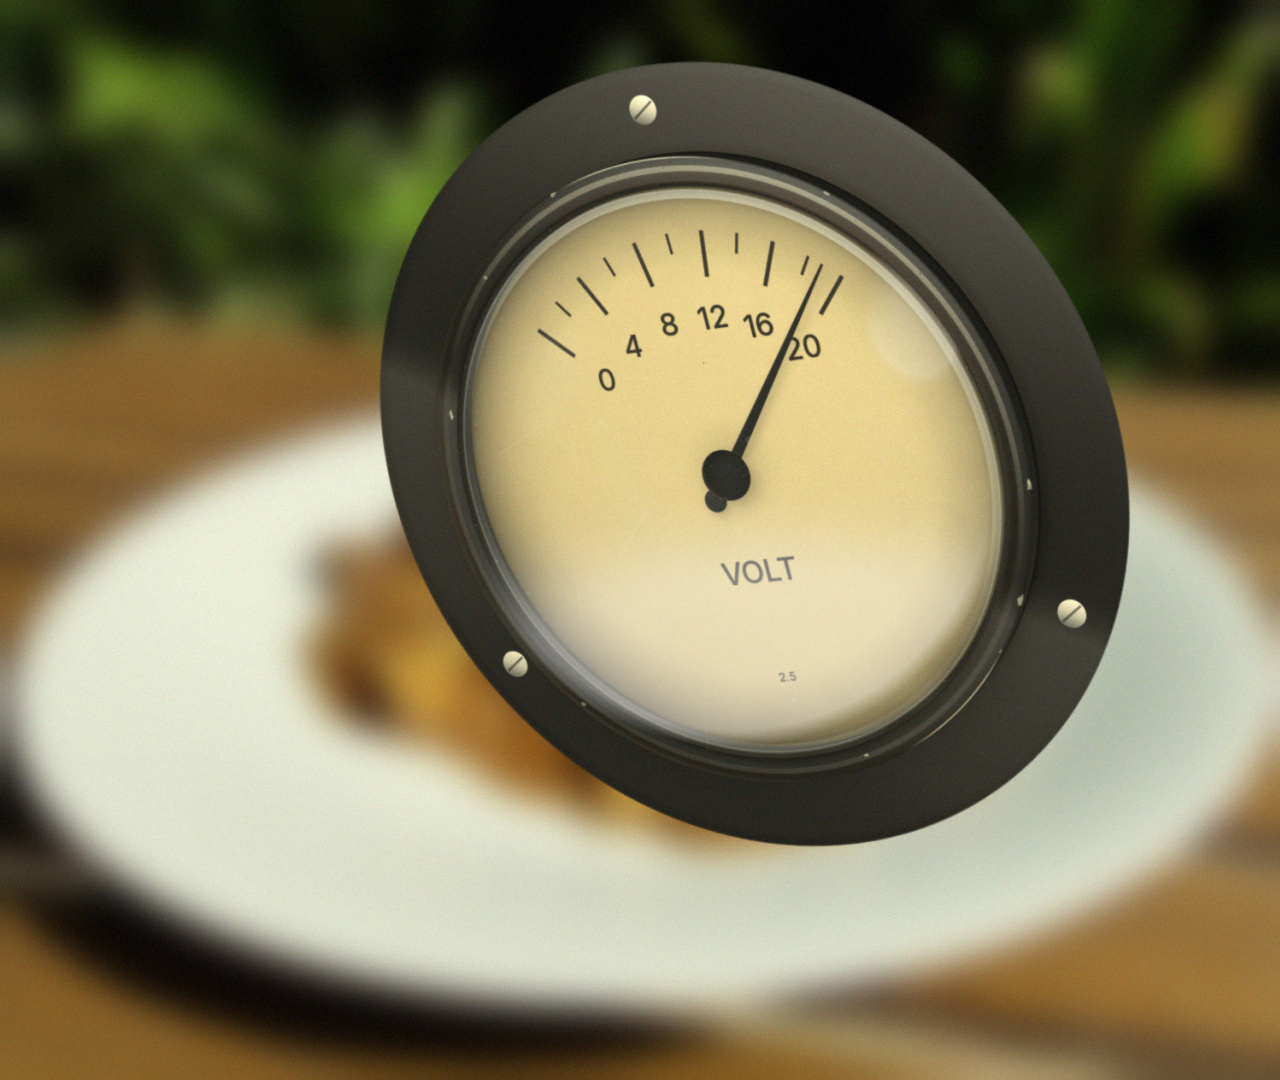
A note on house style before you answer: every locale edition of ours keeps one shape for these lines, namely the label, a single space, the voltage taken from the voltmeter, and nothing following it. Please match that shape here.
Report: 19 V
